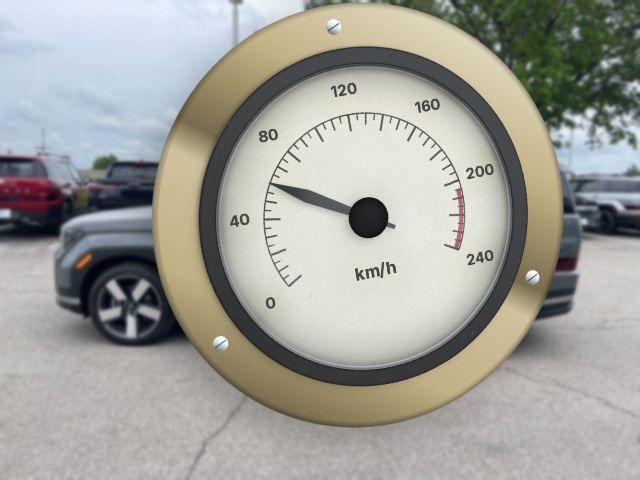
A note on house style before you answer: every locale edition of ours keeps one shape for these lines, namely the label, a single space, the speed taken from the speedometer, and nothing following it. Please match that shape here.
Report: 60 km/h
